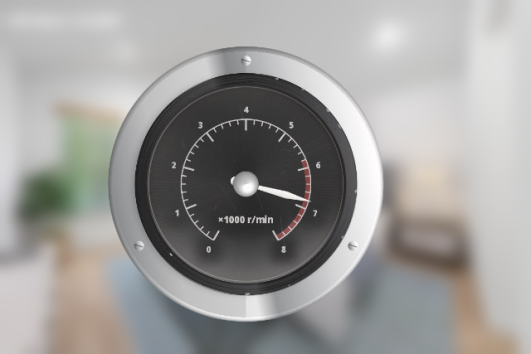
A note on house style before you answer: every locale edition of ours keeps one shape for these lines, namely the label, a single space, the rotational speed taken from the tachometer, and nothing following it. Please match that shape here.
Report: 6800 rpm
